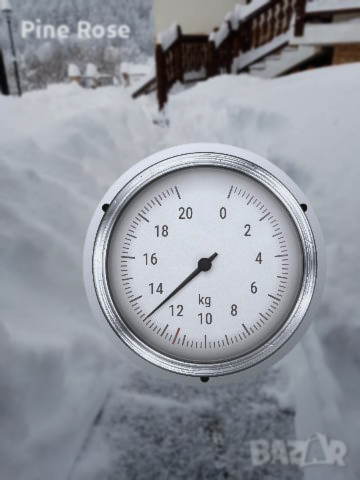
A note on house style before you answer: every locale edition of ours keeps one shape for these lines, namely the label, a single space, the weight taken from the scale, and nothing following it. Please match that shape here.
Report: 13 kg
